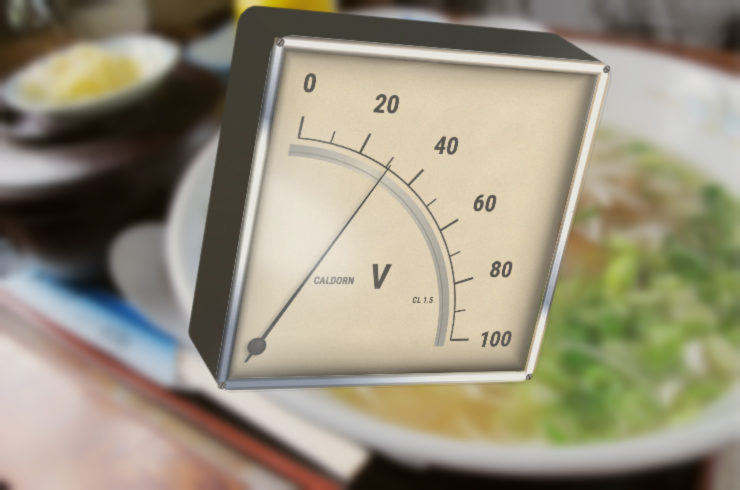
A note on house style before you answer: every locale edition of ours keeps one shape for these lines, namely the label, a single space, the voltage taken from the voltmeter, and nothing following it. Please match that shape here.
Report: 30 V
